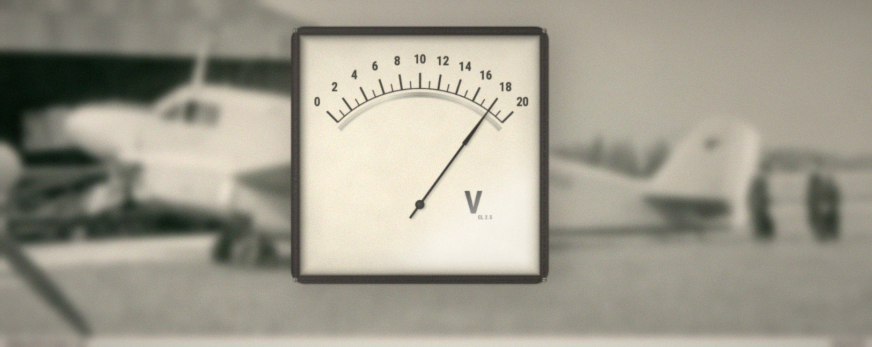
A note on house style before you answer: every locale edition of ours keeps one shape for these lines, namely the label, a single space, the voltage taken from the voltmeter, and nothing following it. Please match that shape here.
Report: 18 V
